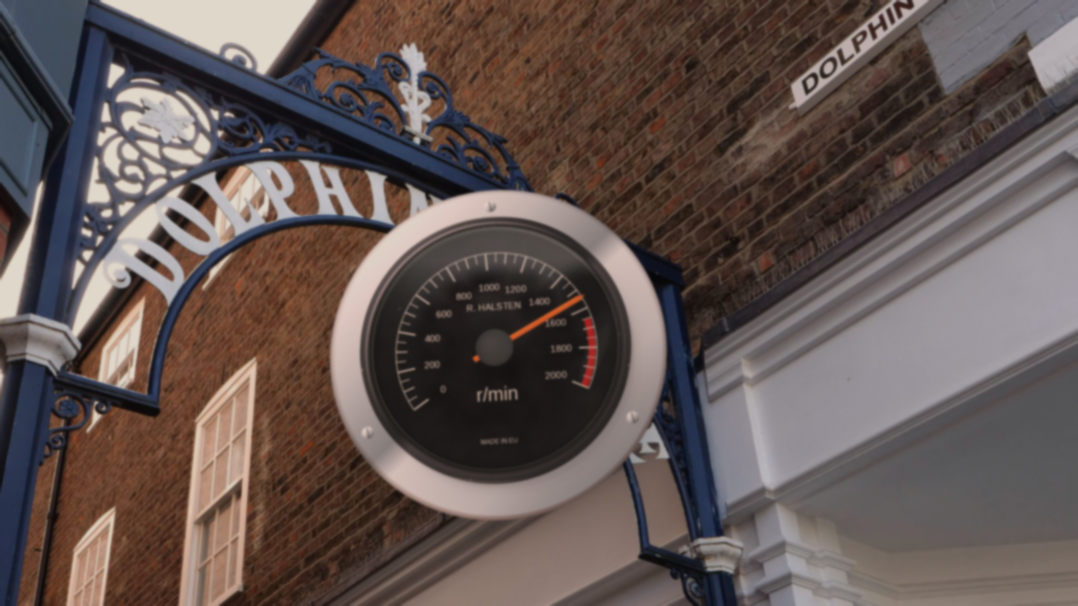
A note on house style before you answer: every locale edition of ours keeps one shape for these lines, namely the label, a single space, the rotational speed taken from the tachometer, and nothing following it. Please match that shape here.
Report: 1550 rpm
